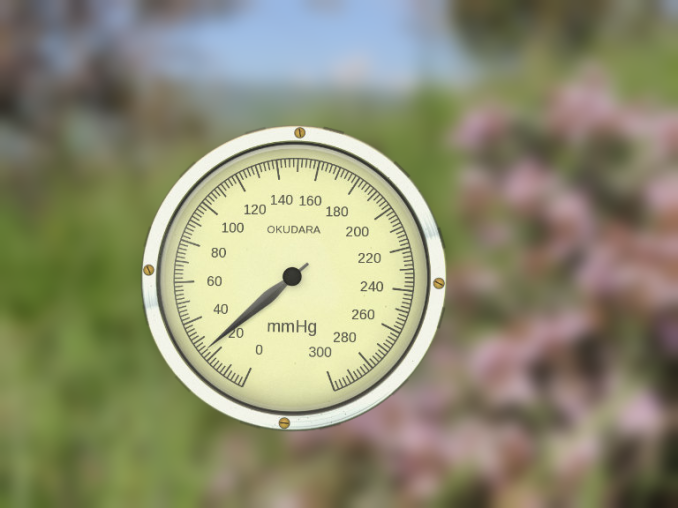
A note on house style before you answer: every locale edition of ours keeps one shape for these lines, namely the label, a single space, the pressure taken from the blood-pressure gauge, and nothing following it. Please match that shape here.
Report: 24 mmHg
